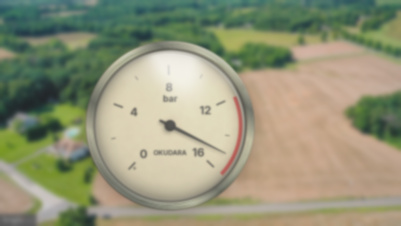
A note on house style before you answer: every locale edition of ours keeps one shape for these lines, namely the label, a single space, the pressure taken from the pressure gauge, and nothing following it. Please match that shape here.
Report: 15 bar
